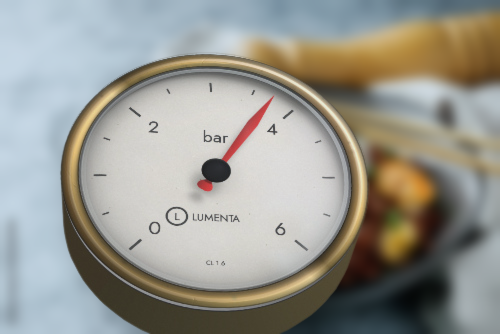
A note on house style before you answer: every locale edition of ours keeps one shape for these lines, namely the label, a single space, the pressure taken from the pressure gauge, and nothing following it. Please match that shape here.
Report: 3.75 bar
